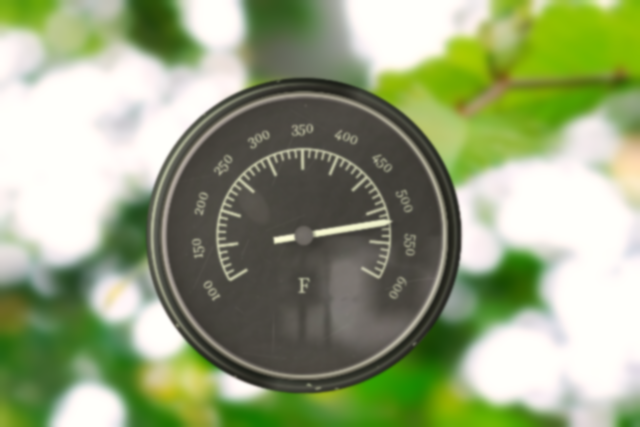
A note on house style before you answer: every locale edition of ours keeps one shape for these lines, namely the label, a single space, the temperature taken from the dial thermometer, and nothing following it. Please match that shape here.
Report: 520 °F
